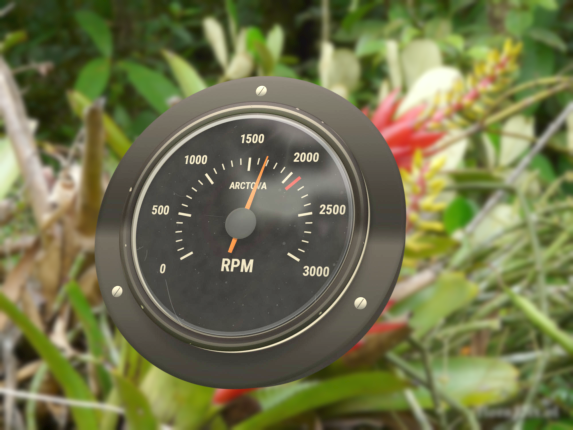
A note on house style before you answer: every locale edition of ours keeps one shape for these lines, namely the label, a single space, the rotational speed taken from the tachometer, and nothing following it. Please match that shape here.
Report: 1700 rpm
